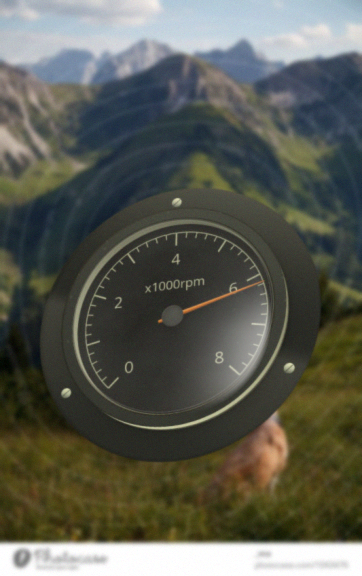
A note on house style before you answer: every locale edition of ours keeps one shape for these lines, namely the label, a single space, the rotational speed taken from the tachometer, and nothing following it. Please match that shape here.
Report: 6200 rpm
